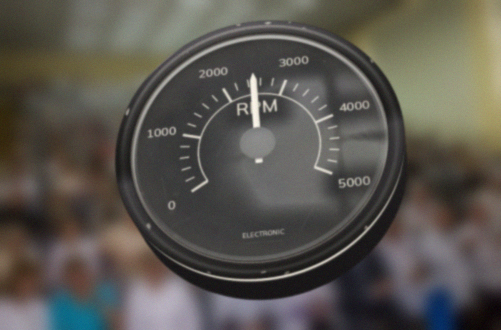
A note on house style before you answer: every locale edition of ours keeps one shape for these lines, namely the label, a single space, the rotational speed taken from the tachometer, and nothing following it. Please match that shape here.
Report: 2500 rpm
